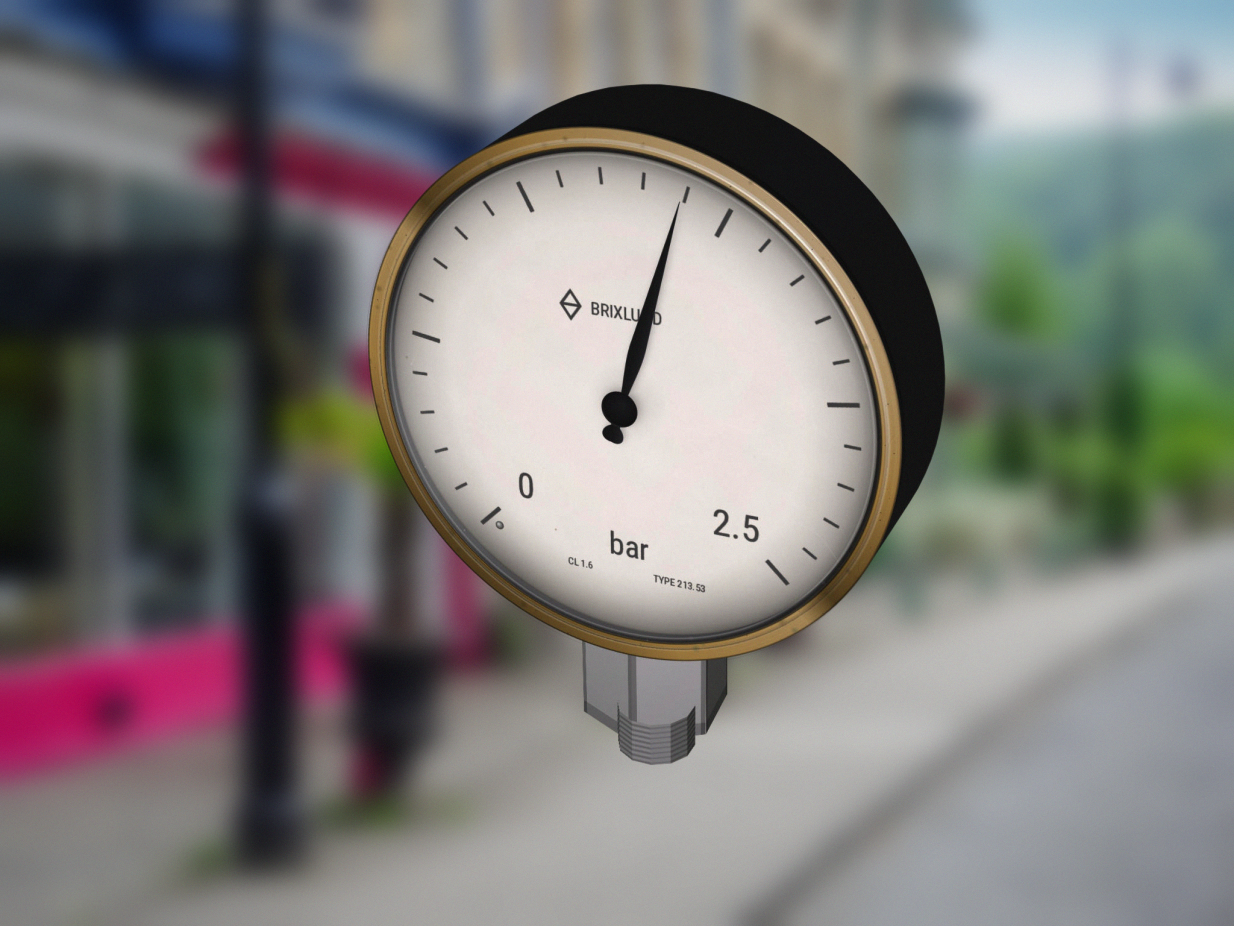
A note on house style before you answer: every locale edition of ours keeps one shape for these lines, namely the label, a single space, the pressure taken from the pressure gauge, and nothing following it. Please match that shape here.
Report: 1.4 bar
